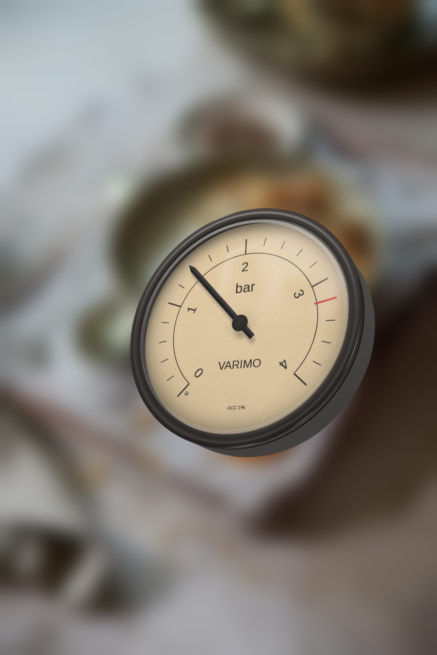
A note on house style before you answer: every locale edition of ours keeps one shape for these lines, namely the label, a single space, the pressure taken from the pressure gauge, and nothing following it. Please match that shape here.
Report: 1.4 bar
